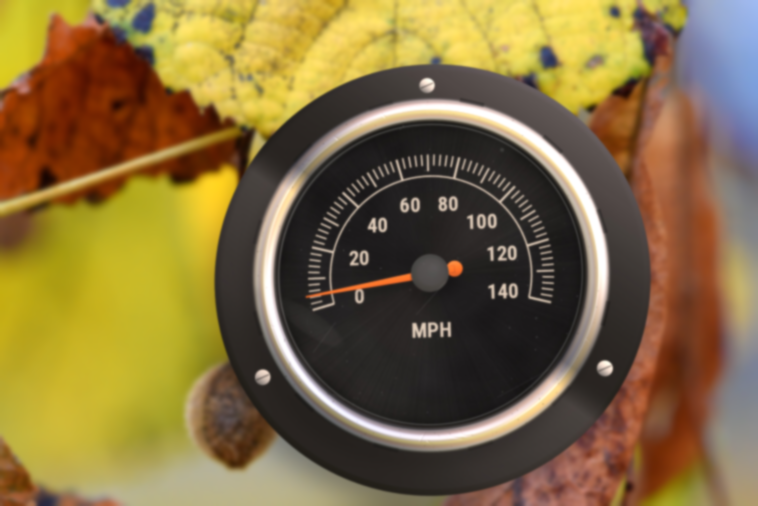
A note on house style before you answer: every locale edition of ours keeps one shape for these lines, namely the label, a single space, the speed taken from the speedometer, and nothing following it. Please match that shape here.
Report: 4 mph
